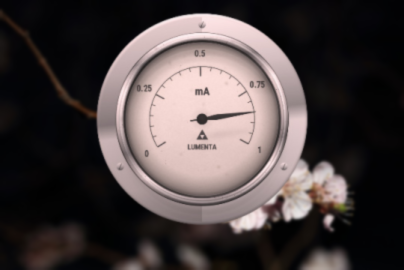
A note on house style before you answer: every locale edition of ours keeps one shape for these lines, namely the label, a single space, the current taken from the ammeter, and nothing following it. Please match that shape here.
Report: 0.85 mA
